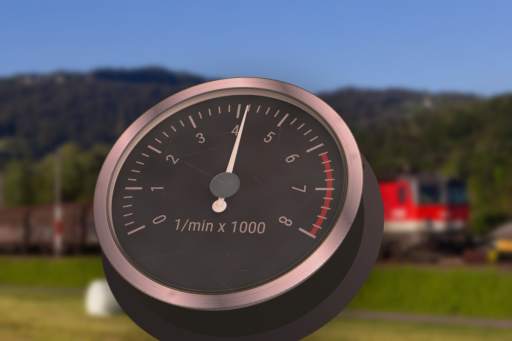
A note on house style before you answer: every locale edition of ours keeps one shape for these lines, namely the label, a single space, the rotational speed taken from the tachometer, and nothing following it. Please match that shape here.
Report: 4200 rpm
